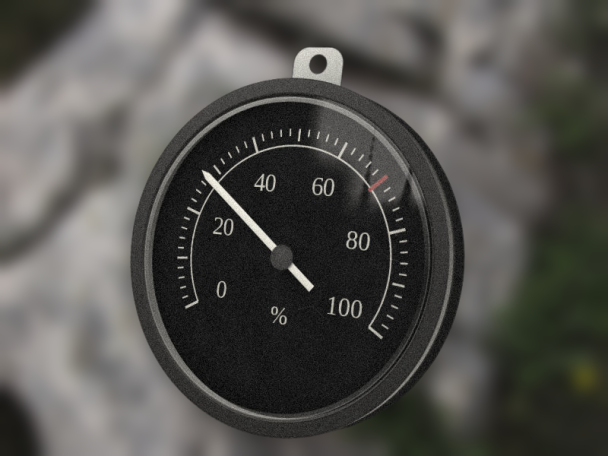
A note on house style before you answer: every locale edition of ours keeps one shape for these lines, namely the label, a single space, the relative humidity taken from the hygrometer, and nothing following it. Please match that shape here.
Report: 28 %
